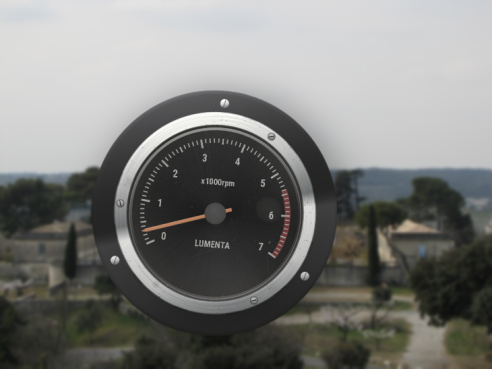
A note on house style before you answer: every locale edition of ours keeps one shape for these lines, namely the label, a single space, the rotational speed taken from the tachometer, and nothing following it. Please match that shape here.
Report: 300 rpm
